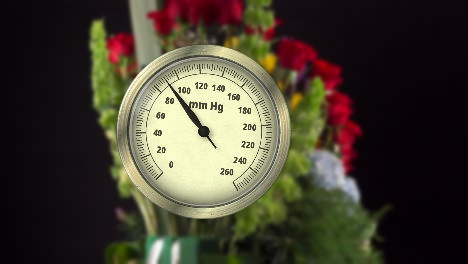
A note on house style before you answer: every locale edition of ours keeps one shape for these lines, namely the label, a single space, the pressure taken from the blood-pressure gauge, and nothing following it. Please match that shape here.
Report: 90 mmHg
